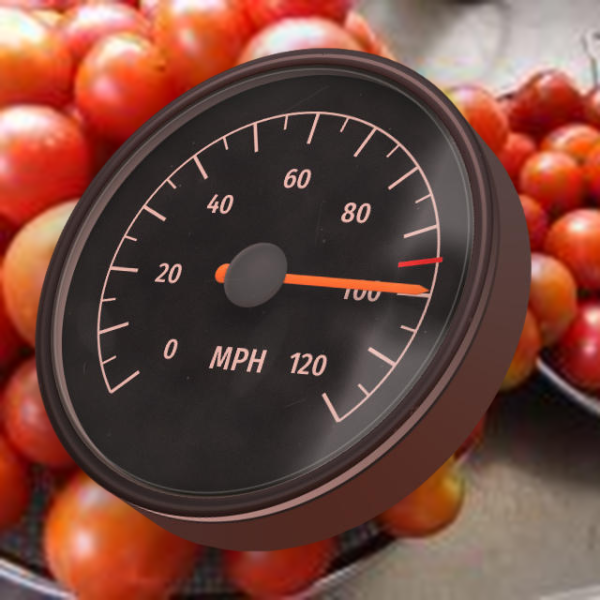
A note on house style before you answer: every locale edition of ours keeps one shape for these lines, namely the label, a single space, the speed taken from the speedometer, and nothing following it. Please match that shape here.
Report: 100 mph
